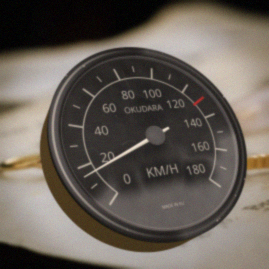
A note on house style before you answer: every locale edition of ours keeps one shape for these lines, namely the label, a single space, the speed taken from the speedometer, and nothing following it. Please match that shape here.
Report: 15 km/h
